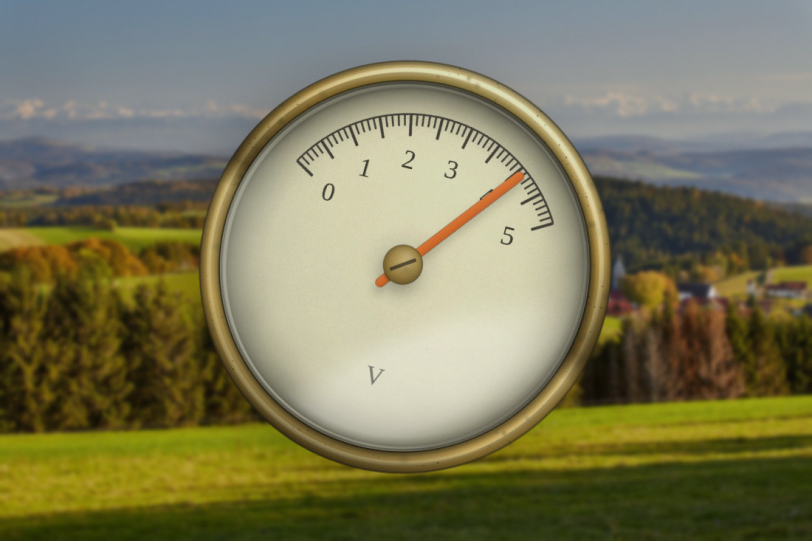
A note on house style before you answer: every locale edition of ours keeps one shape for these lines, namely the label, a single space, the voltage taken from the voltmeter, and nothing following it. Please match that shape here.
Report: 4.1 V
